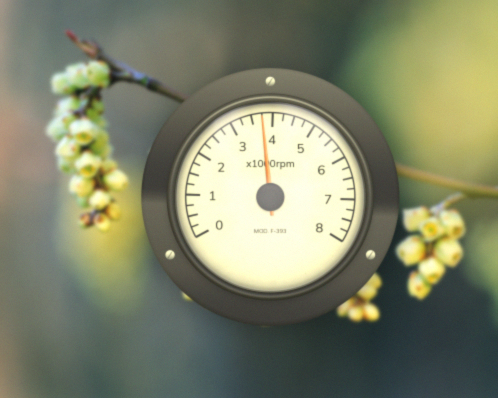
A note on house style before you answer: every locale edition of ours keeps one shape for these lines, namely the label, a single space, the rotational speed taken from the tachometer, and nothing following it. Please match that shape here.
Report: 3750 rpm
